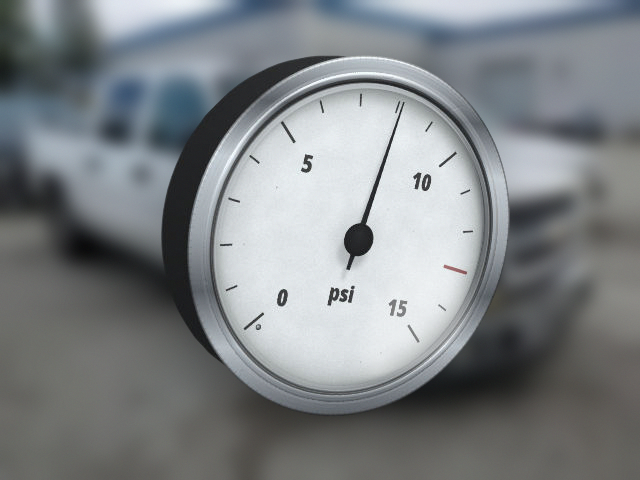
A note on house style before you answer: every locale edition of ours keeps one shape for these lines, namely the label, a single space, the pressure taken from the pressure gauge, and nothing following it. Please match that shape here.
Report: 8 psi
